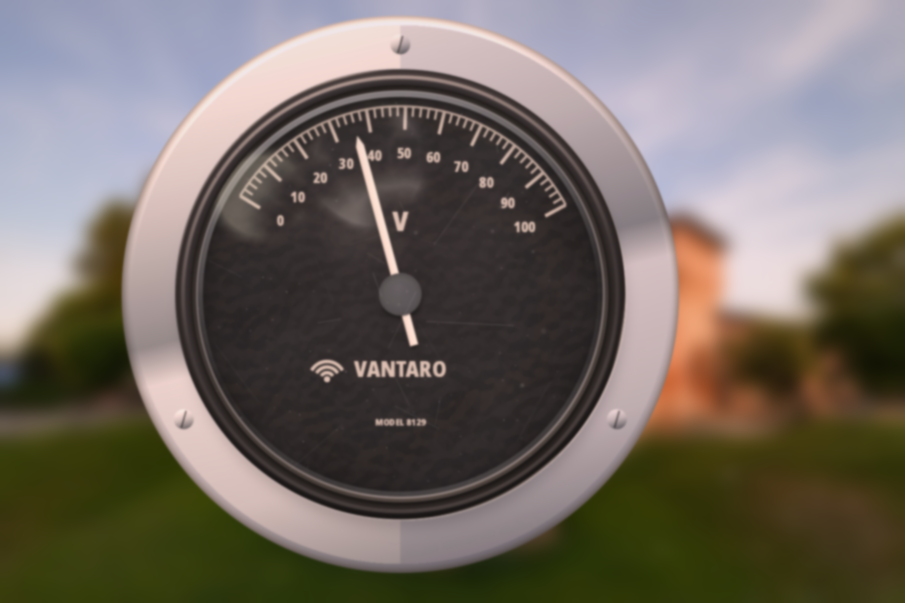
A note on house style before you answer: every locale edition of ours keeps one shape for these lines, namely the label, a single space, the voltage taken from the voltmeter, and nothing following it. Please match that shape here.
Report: 36 V
